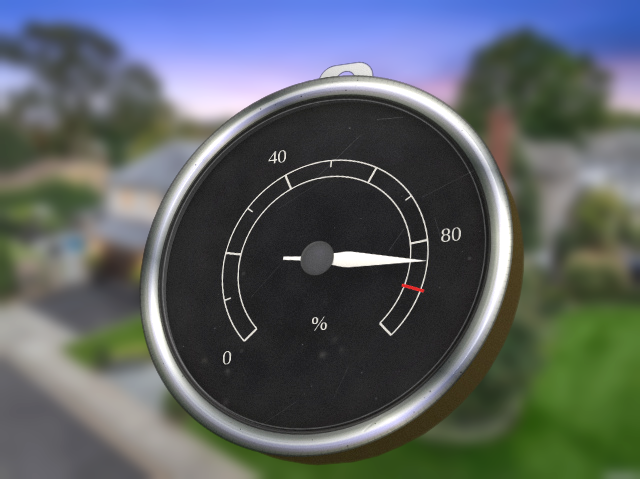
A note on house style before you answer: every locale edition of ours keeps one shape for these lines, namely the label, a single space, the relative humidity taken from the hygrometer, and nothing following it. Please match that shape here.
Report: 85 %
